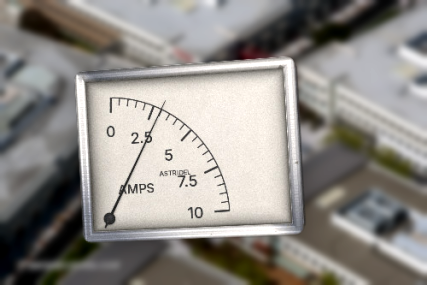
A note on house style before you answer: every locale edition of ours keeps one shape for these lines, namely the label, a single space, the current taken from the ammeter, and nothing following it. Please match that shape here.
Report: 3 A
